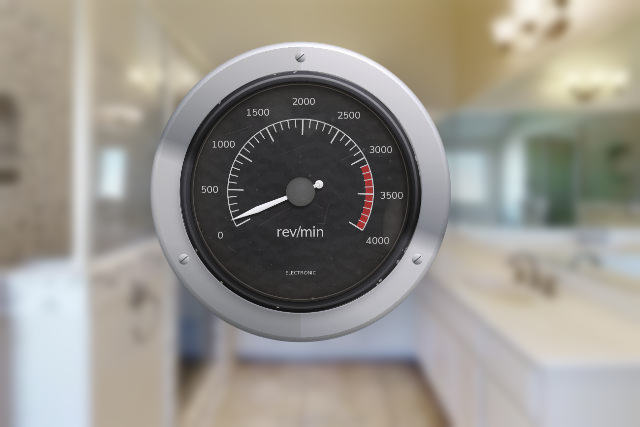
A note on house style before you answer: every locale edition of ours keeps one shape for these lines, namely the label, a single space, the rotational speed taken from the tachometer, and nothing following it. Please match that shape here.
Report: 100 rpm
